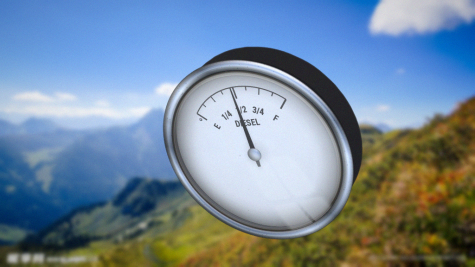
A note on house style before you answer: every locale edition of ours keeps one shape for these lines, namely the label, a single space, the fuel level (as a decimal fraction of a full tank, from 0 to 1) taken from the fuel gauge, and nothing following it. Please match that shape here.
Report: 0.5
